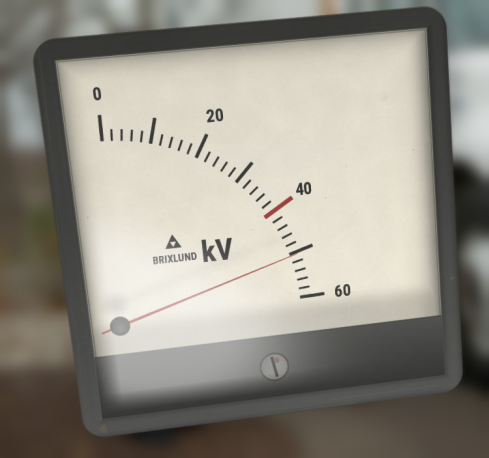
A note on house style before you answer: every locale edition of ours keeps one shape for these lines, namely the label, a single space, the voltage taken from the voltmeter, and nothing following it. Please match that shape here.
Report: 50 kV
